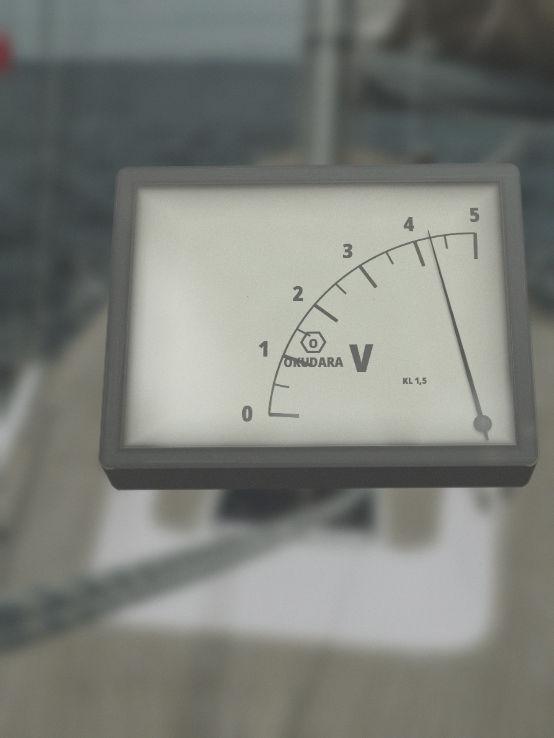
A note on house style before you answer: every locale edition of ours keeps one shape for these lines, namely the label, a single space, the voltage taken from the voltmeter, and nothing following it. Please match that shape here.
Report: 4.25 V
